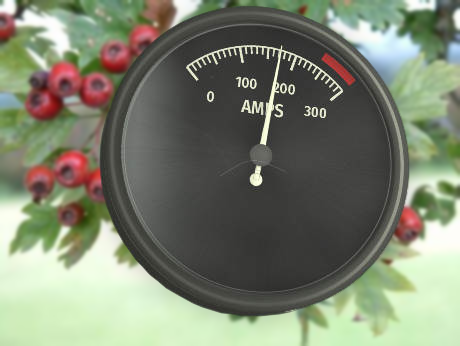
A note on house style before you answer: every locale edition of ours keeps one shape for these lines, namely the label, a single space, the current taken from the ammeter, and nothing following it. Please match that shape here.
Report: 170 A
